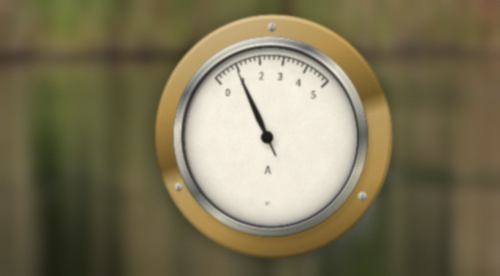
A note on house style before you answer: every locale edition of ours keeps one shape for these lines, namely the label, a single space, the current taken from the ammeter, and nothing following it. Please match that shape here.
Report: 1 A
